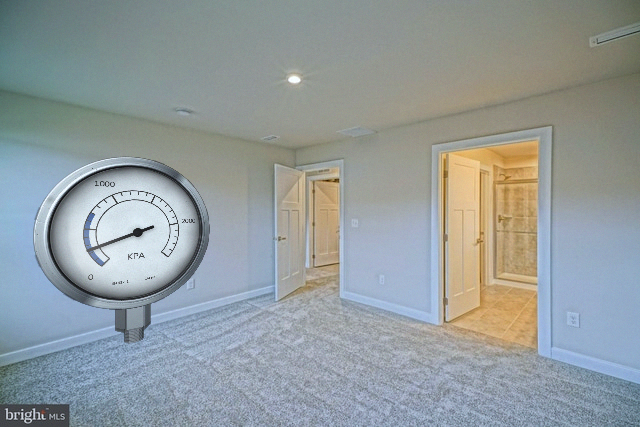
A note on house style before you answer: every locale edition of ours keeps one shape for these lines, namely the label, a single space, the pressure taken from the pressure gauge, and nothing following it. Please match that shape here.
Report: 250 kPa
